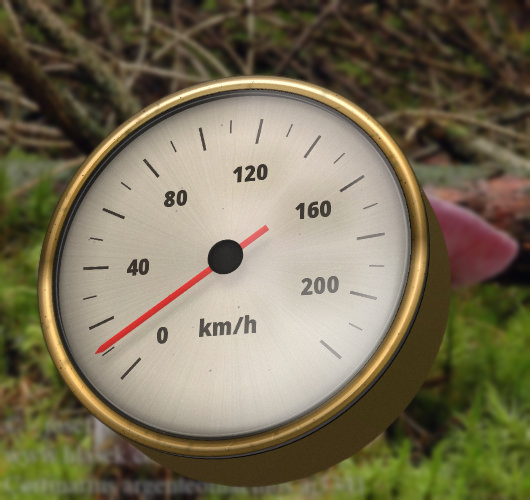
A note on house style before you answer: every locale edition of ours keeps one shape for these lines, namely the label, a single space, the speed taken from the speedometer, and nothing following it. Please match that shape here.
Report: 10 km/h
